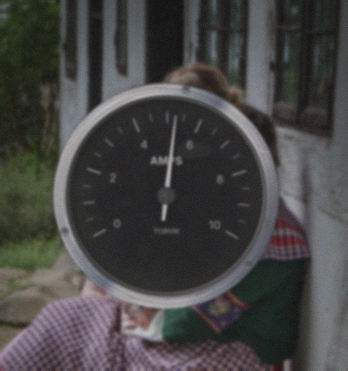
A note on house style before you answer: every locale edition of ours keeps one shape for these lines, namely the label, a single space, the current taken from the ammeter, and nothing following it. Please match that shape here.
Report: 5.25 A
